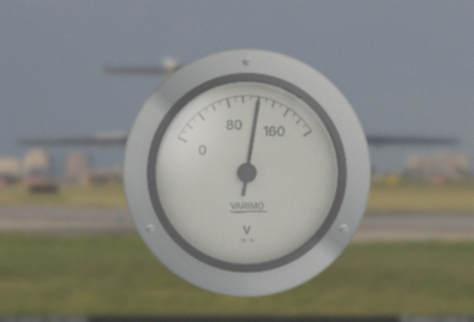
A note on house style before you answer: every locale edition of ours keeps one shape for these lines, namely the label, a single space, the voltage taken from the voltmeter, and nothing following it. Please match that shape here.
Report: 120 V
